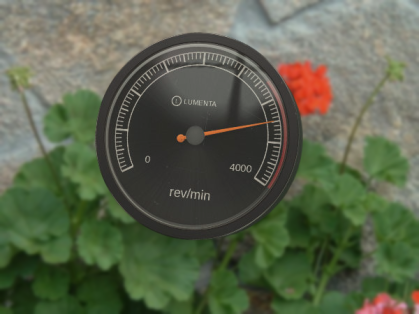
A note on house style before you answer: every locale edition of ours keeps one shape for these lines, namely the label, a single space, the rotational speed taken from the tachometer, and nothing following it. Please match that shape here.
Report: 3250 rpm
